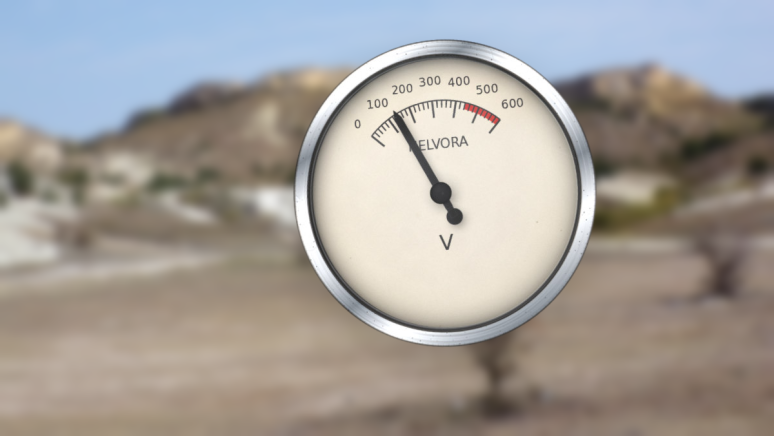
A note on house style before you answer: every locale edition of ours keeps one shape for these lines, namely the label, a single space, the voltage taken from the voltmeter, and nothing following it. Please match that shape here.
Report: 140 V
